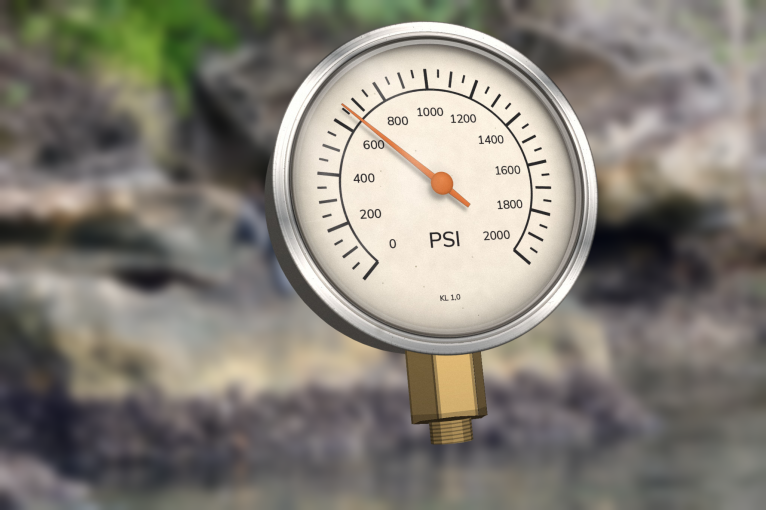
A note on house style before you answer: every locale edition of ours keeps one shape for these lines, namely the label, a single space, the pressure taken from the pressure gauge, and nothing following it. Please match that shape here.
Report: 650 psi
